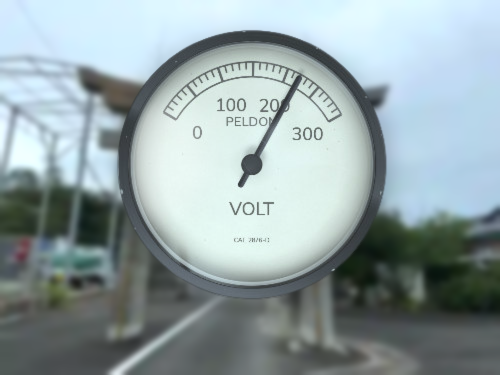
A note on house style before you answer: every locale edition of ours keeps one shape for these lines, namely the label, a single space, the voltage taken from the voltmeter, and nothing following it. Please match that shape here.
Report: 220 V
